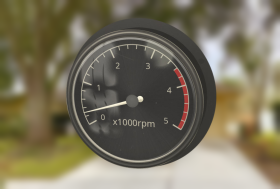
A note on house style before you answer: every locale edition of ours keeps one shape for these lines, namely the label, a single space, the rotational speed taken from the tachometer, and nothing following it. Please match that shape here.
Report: 300 rpm
